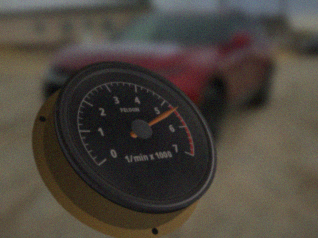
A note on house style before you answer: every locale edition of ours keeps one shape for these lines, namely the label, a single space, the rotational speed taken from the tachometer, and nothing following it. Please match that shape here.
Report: 5400 rpm
